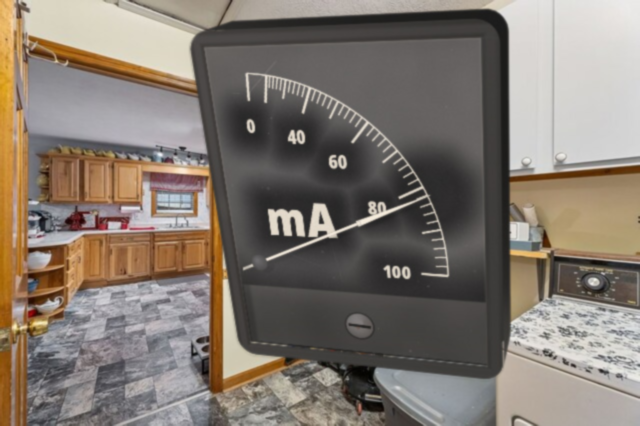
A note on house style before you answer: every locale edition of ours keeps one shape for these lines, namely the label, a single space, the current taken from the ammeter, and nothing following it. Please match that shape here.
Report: 82 mA
